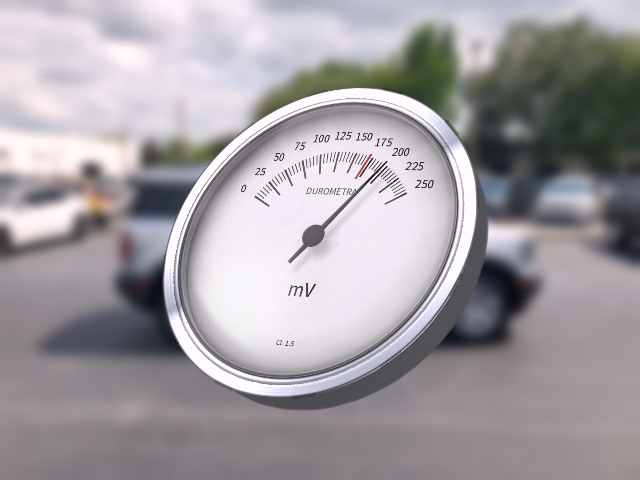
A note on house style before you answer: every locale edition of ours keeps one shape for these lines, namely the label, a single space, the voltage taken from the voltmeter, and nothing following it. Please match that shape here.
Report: 200 mV
